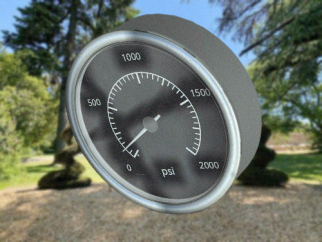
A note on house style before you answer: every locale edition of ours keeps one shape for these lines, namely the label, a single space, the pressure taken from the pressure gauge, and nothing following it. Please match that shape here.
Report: 100 psi
